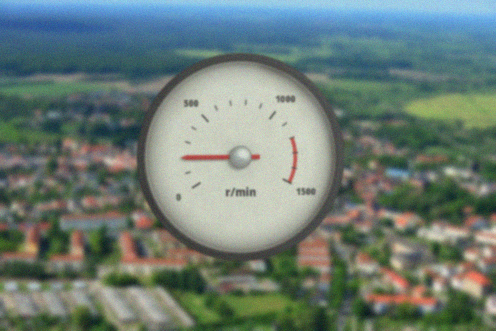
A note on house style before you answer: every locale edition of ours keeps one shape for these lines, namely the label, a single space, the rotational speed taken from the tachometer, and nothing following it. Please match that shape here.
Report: 200 rpm
